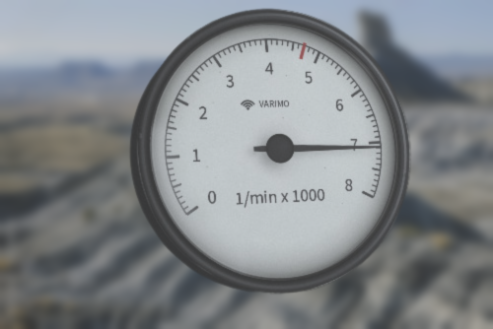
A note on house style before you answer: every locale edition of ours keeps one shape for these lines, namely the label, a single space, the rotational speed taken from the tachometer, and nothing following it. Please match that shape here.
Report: 7100 rpm
